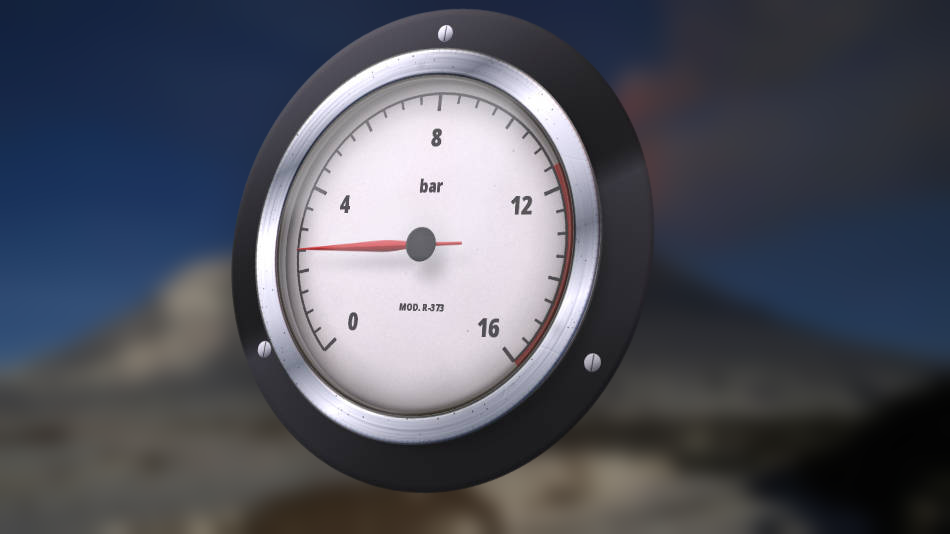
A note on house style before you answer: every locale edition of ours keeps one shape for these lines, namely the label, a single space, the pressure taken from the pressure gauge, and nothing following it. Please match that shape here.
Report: 2.5 bar
